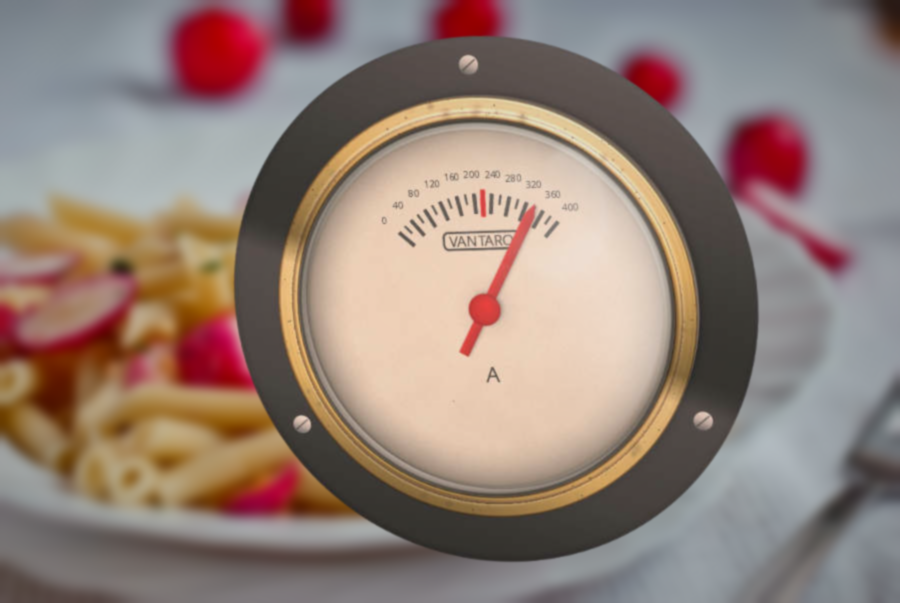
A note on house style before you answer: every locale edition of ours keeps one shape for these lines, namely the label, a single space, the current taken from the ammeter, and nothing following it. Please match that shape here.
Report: 340 A
